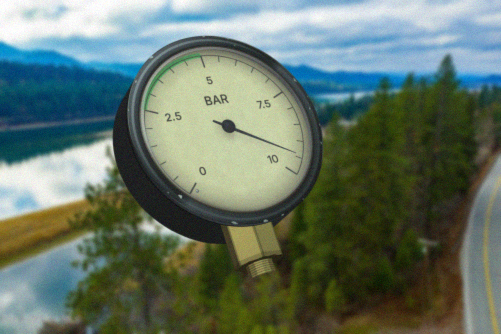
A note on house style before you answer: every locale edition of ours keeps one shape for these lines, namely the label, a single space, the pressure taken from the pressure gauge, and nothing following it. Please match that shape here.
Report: 9.5 bar
